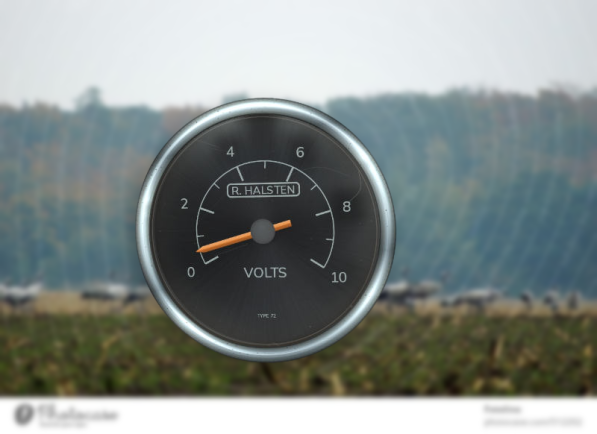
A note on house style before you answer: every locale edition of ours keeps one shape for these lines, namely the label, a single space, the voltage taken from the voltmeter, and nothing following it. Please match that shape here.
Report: 0.5 V
